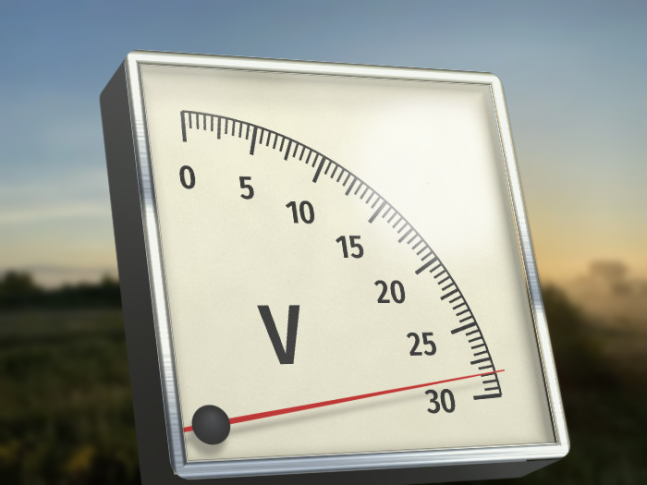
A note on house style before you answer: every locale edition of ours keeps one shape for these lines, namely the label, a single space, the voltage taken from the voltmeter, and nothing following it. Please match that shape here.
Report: 28.5 V
